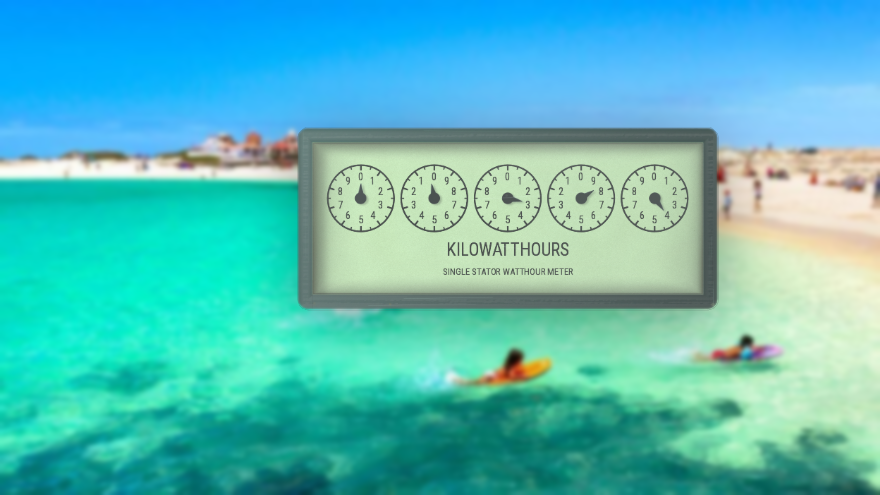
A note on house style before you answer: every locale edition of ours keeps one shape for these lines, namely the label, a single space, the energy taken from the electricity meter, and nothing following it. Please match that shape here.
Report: 284 kWh
